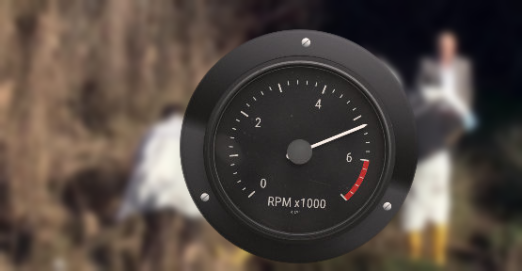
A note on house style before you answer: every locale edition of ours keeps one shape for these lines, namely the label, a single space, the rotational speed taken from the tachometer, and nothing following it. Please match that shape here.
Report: 5200 rpm
